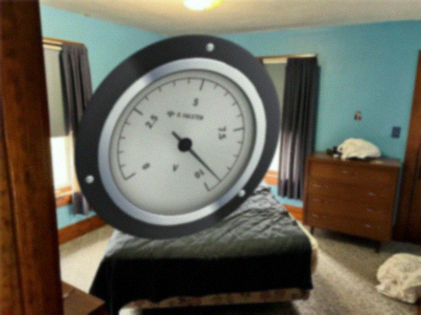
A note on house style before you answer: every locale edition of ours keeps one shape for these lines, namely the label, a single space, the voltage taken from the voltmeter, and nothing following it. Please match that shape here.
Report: 9.5 V
